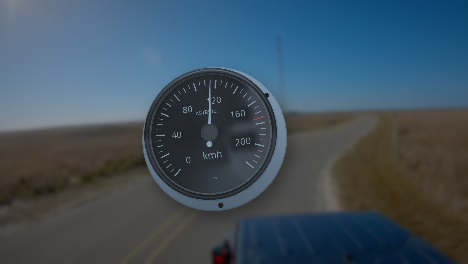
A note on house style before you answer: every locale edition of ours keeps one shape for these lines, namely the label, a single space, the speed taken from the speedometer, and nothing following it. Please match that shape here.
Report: 115 km/h
